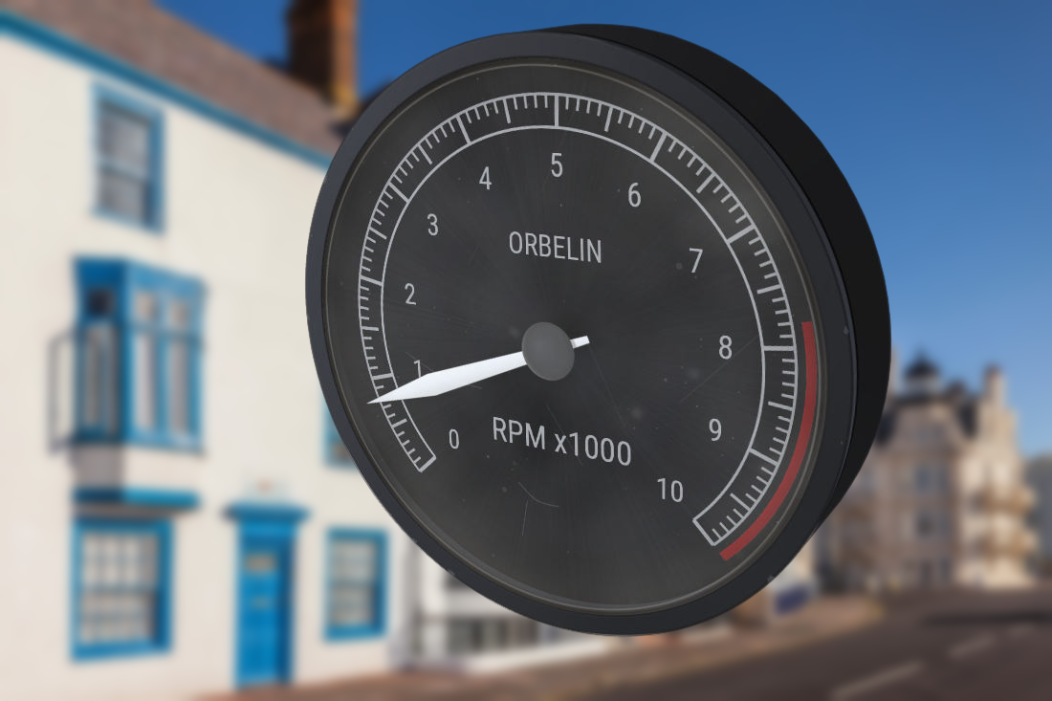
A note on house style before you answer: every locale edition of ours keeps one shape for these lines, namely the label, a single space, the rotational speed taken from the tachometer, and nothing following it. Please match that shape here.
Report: 800 rpm
